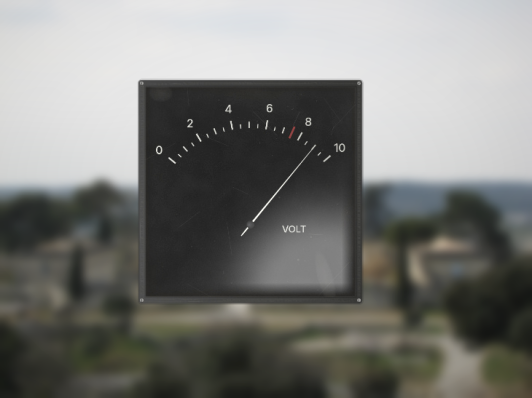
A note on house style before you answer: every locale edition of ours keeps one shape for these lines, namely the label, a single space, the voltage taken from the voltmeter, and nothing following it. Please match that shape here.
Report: 9 V
